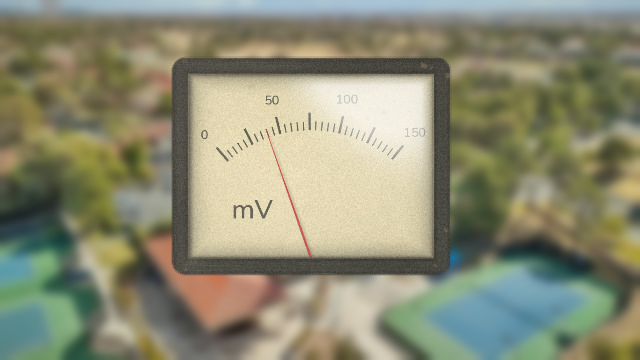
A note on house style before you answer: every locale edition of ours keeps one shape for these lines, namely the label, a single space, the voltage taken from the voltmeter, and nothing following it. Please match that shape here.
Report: 40 mV
